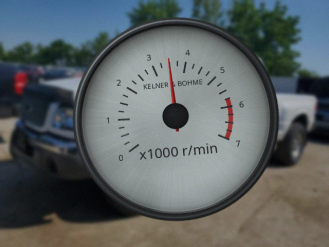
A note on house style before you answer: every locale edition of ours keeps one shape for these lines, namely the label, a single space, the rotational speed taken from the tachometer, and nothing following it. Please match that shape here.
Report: 3500 rpm
